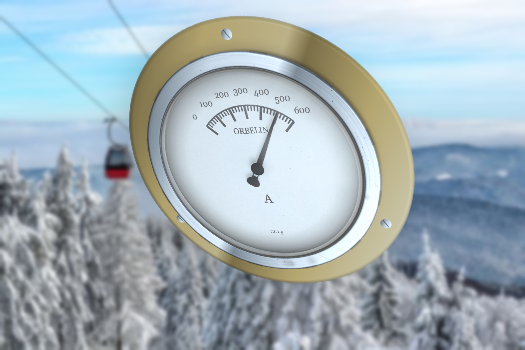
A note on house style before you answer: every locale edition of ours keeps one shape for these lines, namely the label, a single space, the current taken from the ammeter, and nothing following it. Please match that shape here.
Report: 500 A
